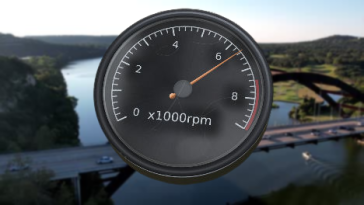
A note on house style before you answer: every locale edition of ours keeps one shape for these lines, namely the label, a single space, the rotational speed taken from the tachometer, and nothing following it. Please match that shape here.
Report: 6400 rpm
